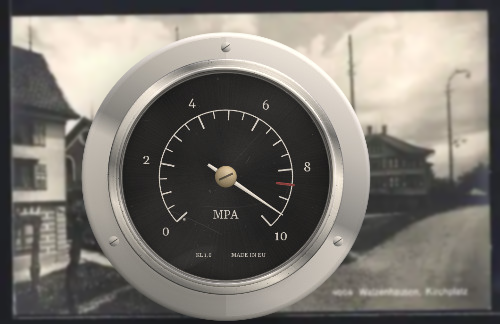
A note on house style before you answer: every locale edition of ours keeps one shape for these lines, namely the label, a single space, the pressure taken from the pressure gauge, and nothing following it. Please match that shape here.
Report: 9.5 MPa
